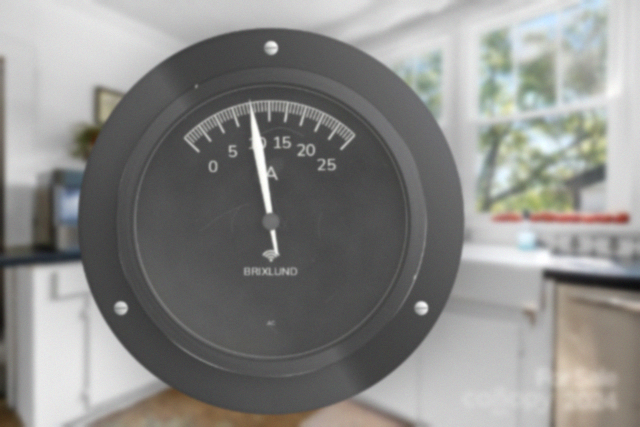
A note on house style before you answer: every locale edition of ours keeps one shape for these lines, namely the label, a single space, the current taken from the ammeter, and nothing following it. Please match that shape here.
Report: 10 A
